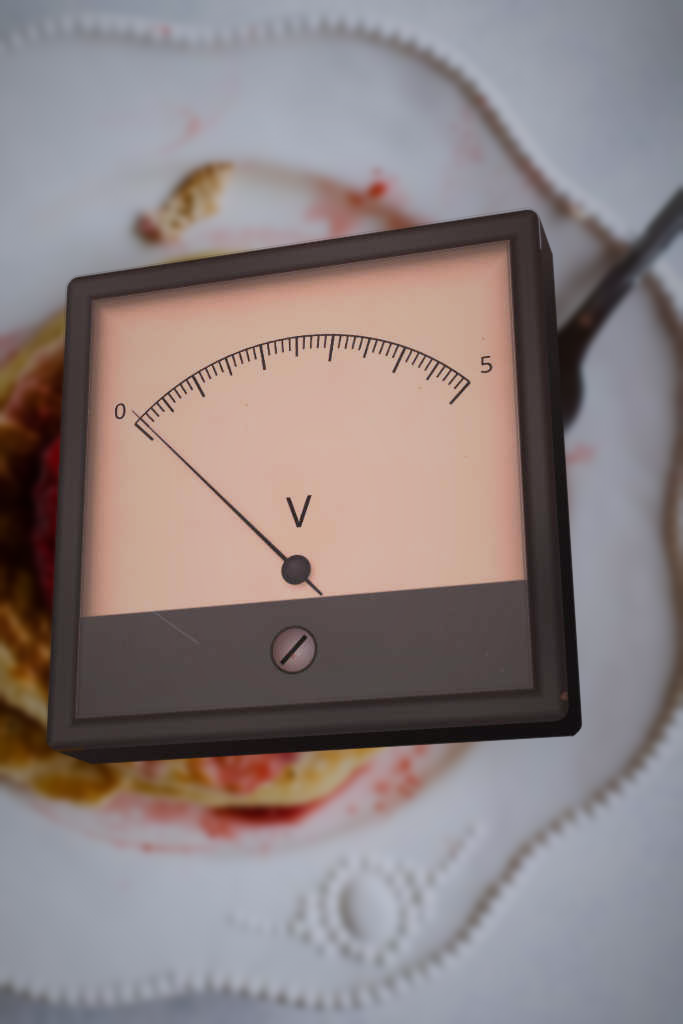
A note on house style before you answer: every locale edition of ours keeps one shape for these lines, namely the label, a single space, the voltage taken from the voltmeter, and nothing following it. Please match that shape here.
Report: 0.1 V
